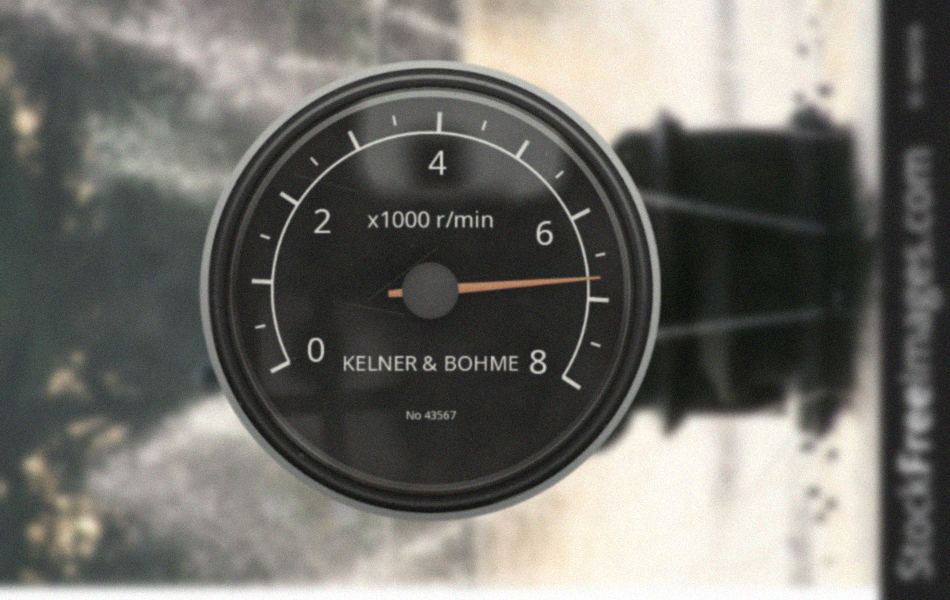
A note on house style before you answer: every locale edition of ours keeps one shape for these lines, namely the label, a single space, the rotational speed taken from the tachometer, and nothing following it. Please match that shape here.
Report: 6750 rpm
